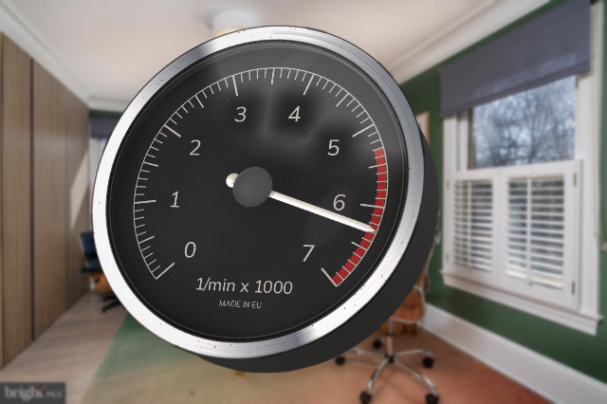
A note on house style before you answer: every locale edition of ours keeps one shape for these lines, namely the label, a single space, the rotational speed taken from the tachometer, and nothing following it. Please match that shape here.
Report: 6300 rpm
